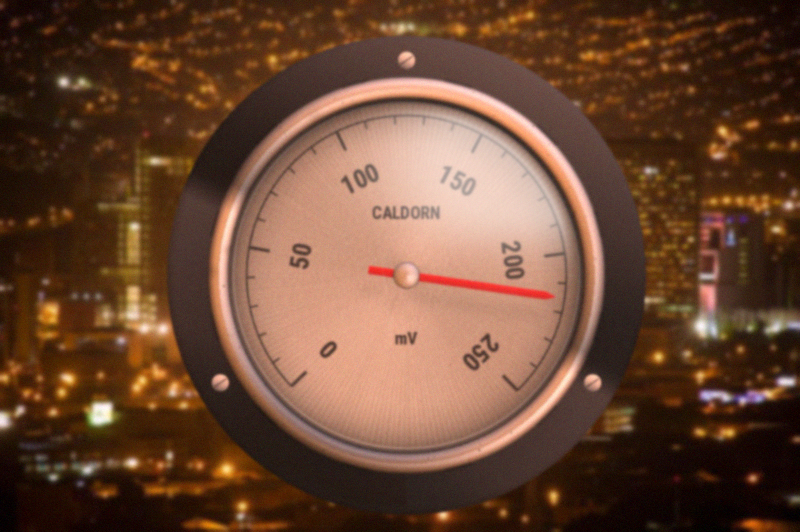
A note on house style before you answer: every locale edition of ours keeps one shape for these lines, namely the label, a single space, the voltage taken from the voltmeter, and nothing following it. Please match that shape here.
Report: 215 mV
